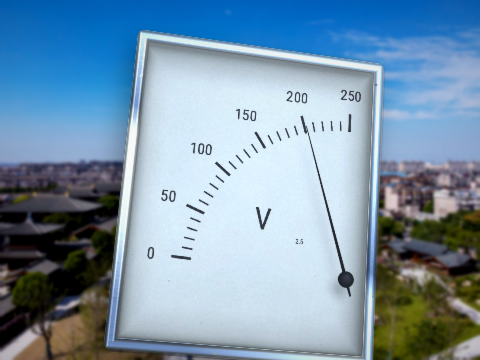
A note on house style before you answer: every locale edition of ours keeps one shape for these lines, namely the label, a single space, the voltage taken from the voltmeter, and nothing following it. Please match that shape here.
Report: 200 V
